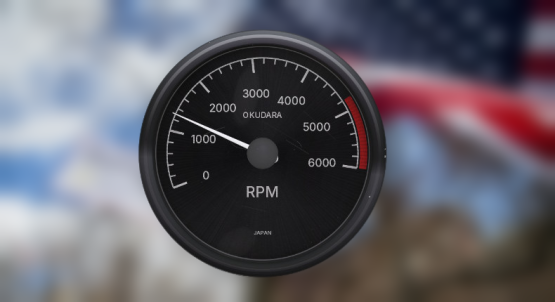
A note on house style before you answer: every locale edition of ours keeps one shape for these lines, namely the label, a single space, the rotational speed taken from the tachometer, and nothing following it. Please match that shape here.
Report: 1300 rpm
